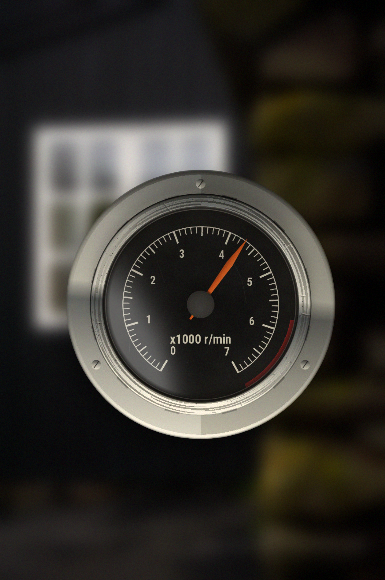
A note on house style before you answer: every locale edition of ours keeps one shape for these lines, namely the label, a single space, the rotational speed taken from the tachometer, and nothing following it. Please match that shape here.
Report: 4300 rpm
